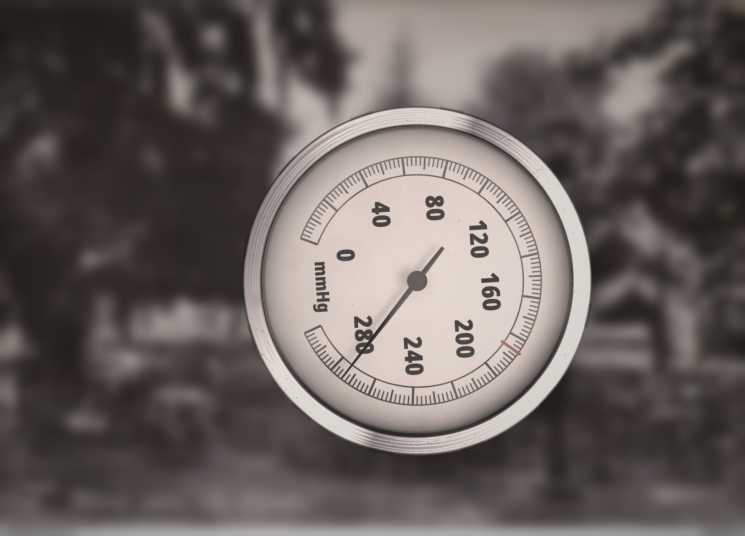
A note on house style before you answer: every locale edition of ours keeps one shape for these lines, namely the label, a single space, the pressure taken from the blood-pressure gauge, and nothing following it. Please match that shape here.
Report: 274 mmHg
